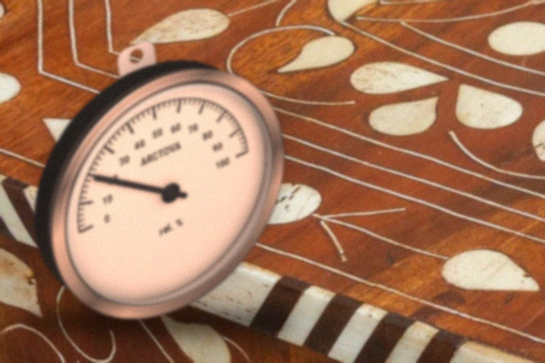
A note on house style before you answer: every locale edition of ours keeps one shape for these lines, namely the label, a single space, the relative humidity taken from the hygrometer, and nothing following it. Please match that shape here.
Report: 20 %
